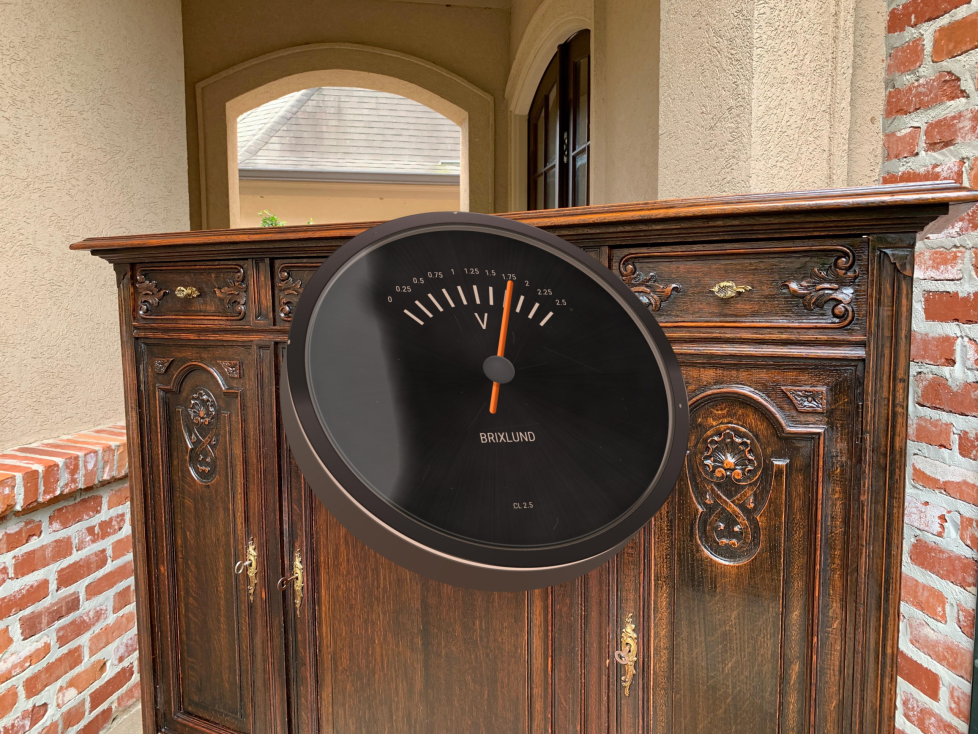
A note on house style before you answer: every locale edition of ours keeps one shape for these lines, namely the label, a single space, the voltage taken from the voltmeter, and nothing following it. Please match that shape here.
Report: 1.75 V
